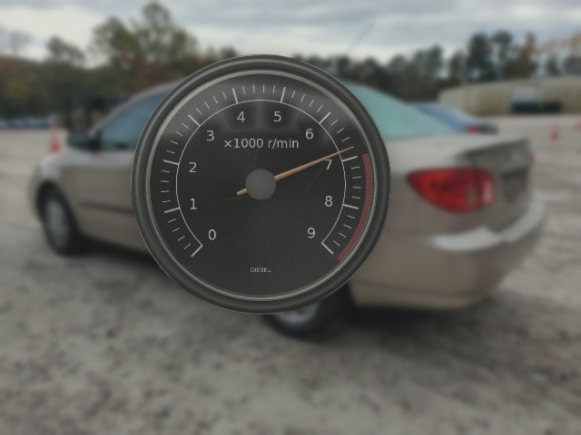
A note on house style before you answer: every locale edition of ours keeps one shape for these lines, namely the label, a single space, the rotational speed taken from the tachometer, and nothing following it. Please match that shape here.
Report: 6800 rpm
